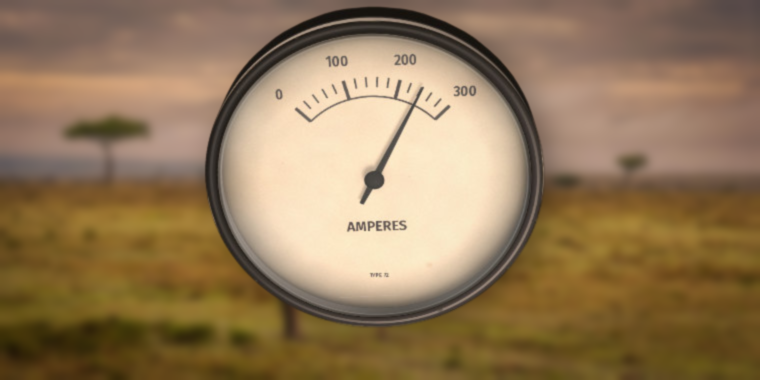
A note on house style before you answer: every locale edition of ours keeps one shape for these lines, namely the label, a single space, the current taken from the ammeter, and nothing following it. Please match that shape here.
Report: 240 A
